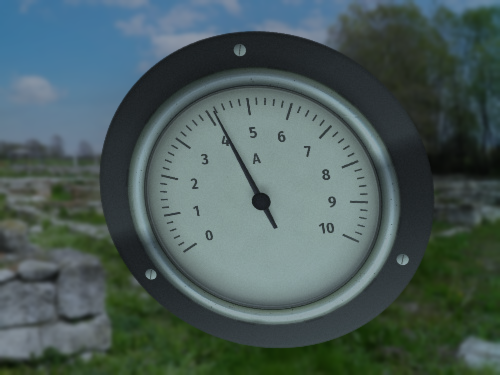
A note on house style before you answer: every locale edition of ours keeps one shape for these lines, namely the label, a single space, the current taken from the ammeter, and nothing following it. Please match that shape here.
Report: 4.2 A
